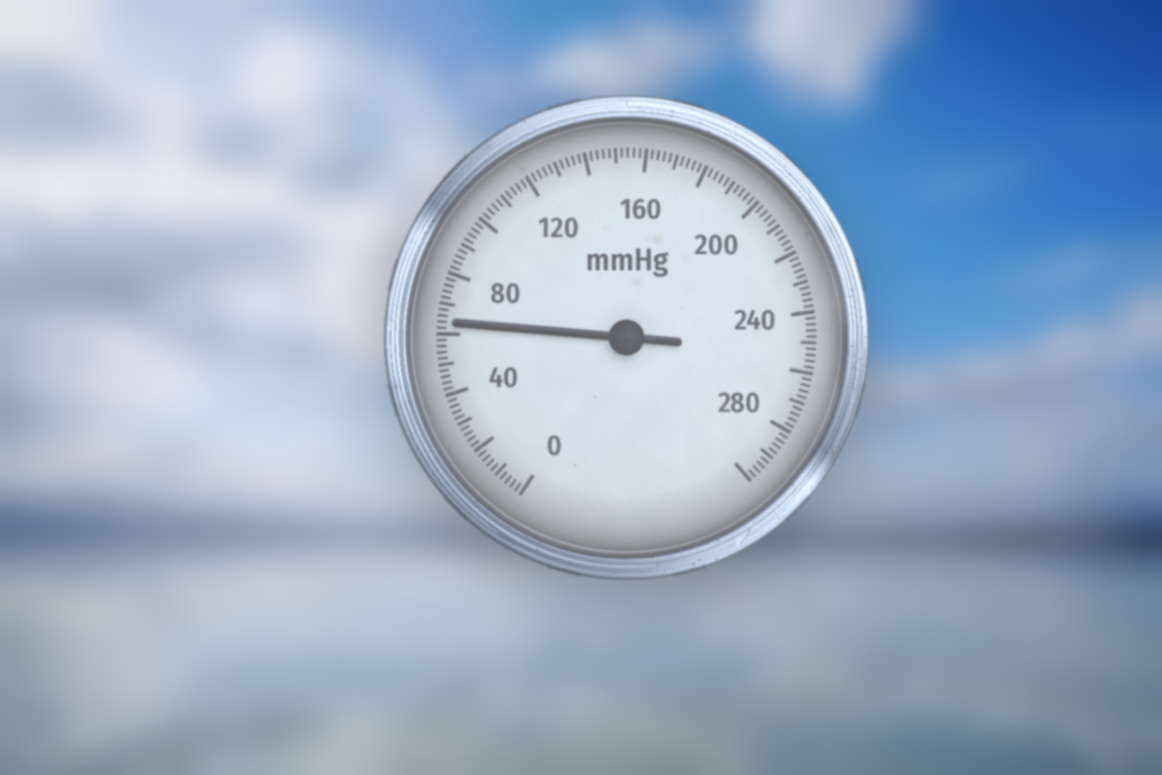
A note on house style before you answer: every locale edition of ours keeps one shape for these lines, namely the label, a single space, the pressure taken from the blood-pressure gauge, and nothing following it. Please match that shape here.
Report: 64 mmHg
